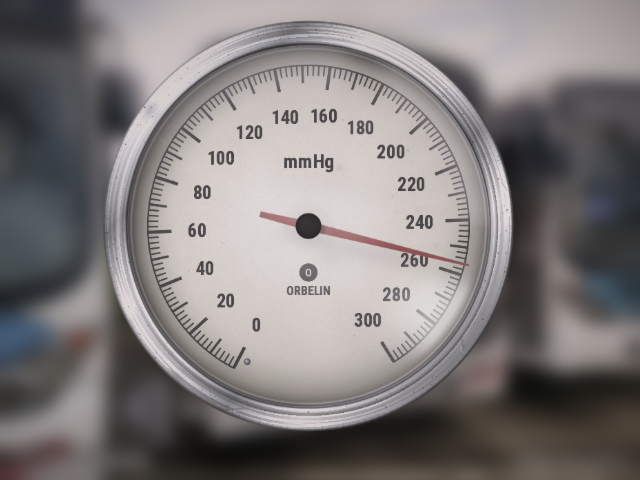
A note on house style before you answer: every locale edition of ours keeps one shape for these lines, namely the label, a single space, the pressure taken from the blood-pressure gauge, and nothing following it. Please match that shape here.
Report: 256 mmHg
